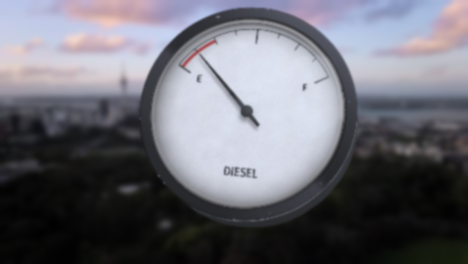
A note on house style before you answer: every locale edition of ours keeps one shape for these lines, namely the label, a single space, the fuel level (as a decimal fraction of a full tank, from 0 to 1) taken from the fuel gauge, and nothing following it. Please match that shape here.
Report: 0.125
